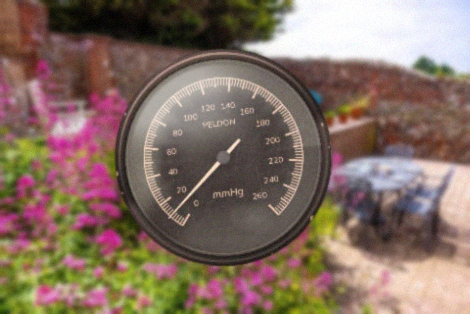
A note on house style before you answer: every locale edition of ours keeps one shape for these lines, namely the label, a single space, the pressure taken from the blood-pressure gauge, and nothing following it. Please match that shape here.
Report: 10 mmHg
